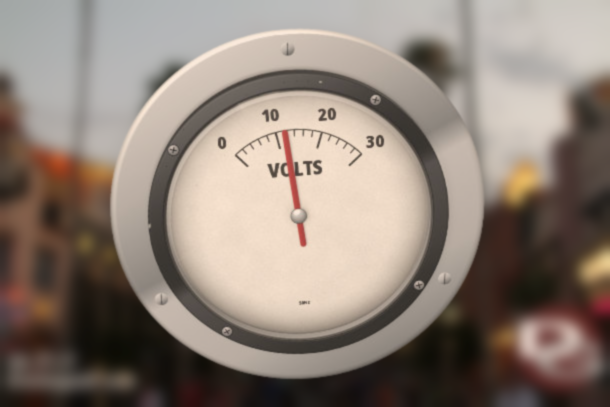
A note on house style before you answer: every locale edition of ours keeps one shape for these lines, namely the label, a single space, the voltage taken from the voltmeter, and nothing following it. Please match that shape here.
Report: 12 V
